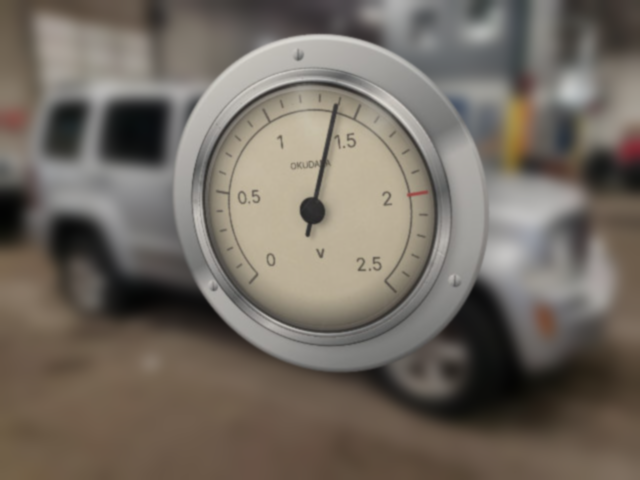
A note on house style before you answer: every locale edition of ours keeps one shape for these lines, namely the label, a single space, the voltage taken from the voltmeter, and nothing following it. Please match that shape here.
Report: 1.4 V
